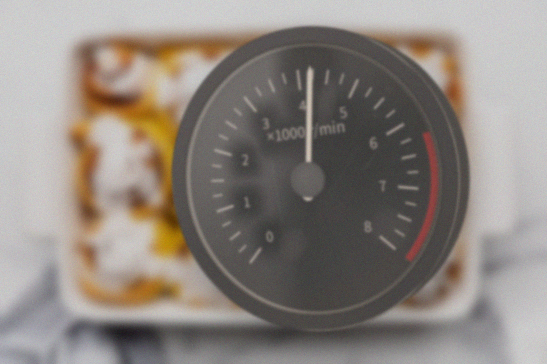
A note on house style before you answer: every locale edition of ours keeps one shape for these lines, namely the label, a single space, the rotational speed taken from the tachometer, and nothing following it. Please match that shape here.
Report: 4250 rpm
